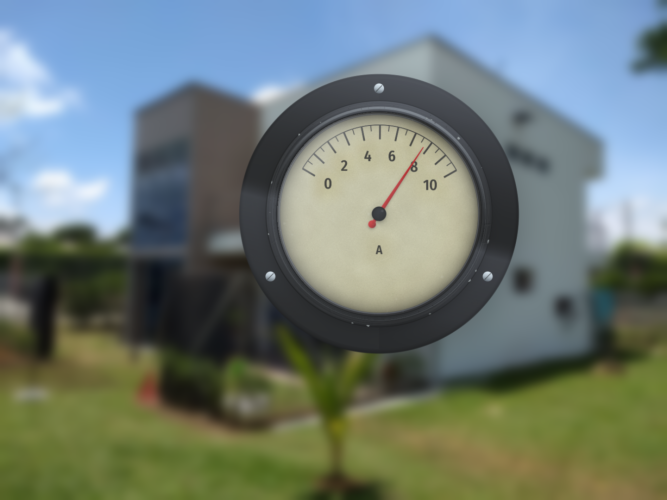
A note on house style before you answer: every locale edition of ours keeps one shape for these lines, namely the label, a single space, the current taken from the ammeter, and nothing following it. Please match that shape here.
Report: 7.75 A
